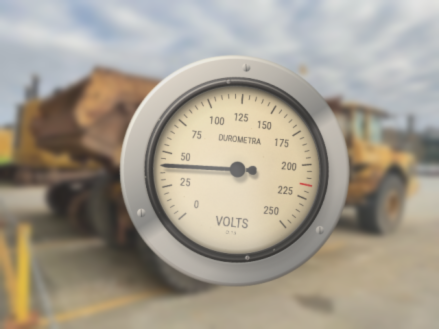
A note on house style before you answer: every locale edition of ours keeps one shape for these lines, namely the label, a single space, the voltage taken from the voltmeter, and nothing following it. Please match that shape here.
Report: 40 V
